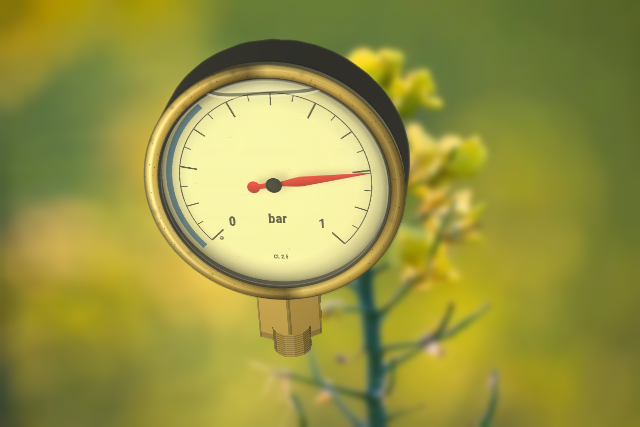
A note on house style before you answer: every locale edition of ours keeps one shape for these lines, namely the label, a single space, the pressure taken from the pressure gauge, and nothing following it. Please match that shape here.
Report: 0.8 bar
